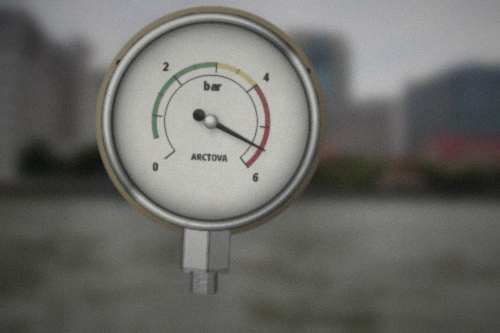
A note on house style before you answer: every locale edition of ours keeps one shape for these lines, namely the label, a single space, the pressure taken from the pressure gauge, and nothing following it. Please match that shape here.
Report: 5.5 bar
